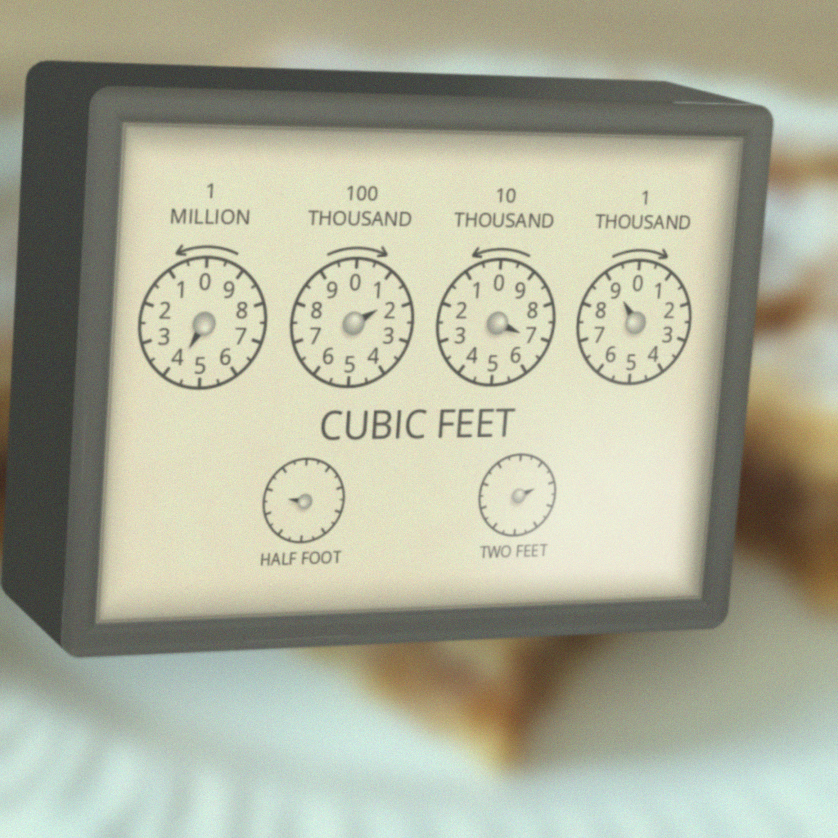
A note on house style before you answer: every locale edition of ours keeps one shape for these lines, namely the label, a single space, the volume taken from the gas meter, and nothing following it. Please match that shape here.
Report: 416900 ft³
